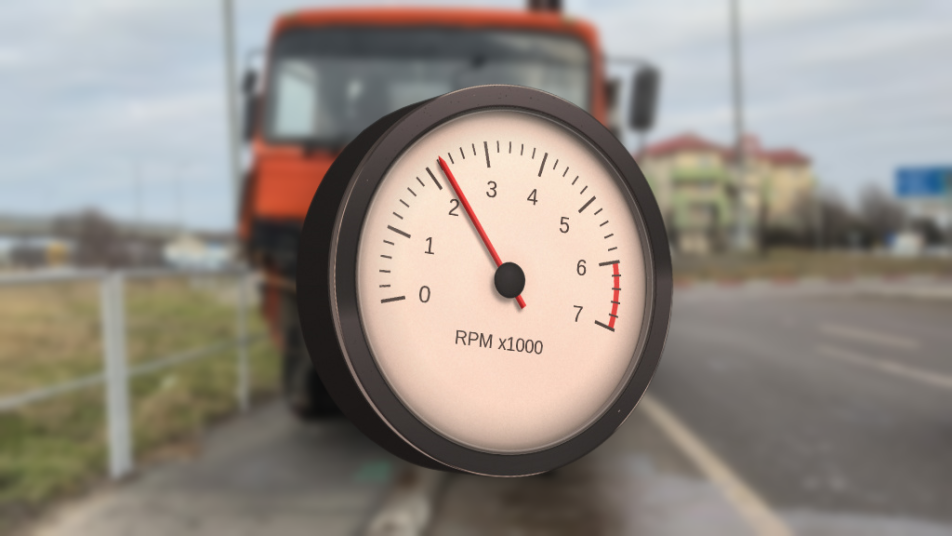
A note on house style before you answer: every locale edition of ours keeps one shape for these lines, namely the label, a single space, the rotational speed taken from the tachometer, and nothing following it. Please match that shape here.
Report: 2200 rpm
